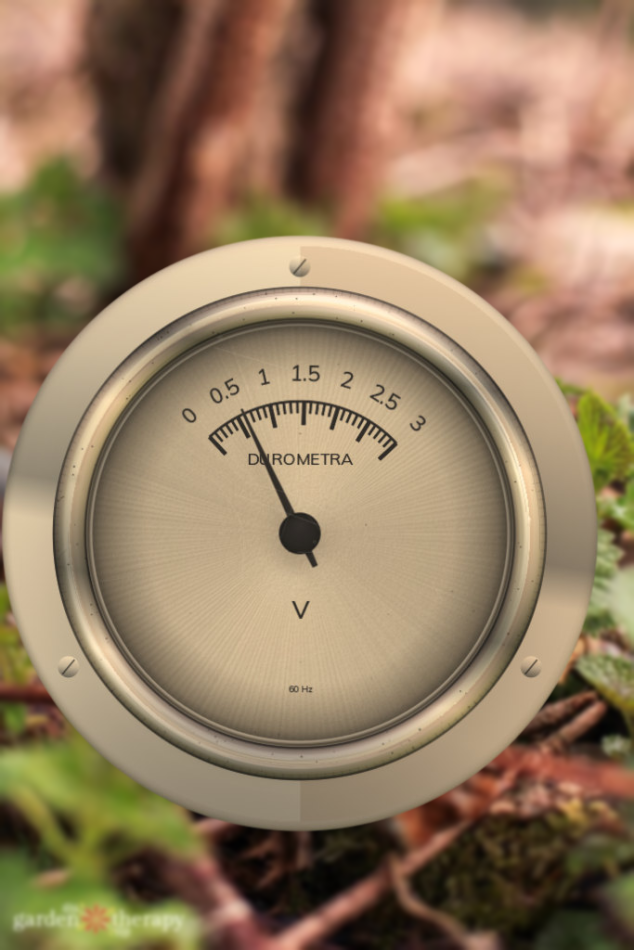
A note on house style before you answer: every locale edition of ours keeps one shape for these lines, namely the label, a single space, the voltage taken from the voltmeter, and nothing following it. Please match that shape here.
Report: 0.6 V
